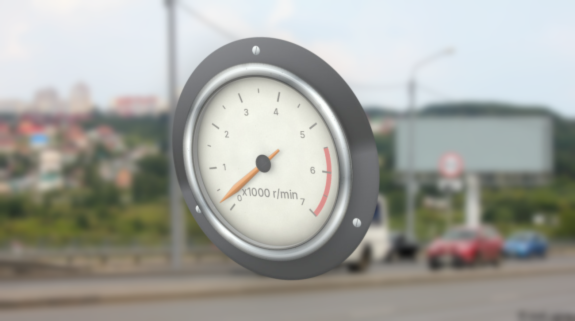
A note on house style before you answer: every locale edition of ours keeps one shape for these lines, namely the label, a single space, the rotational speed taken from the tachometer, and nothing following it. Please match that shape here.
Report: 250 rpm
